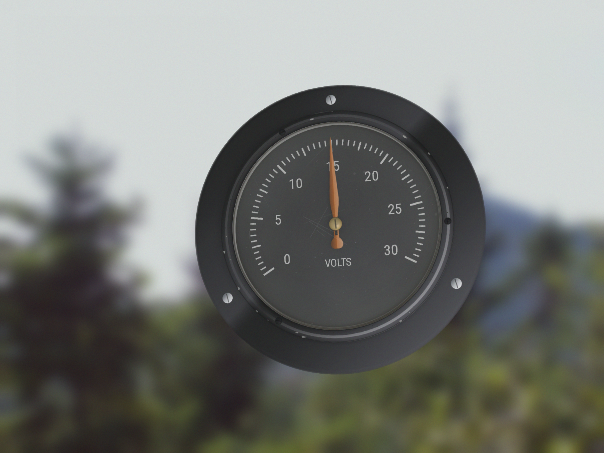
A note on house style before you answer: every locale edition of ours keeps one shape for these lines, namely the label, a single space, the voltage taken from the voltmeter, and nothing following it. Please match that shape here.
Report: 15 V
